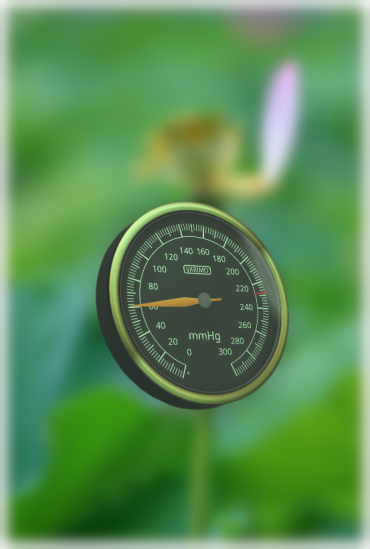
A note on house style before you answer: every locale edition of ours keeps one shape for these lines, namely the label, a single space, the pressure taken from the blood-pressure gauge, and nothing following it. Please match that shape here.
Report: 60 mmHg
